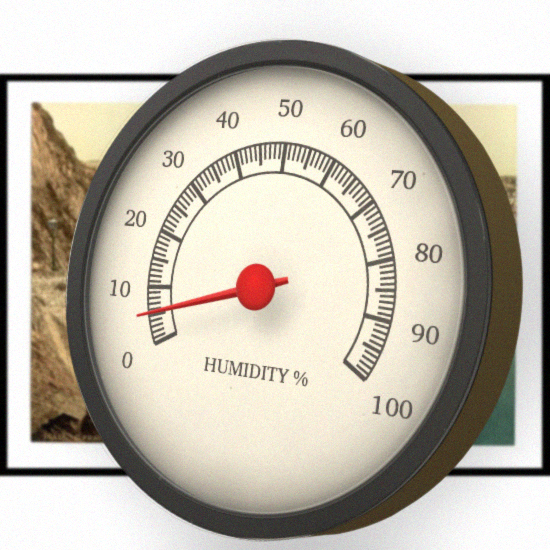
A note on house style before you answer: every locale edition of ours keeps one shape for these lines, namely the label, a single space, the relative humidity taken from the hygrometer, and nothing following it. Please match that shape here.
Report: 5 %
